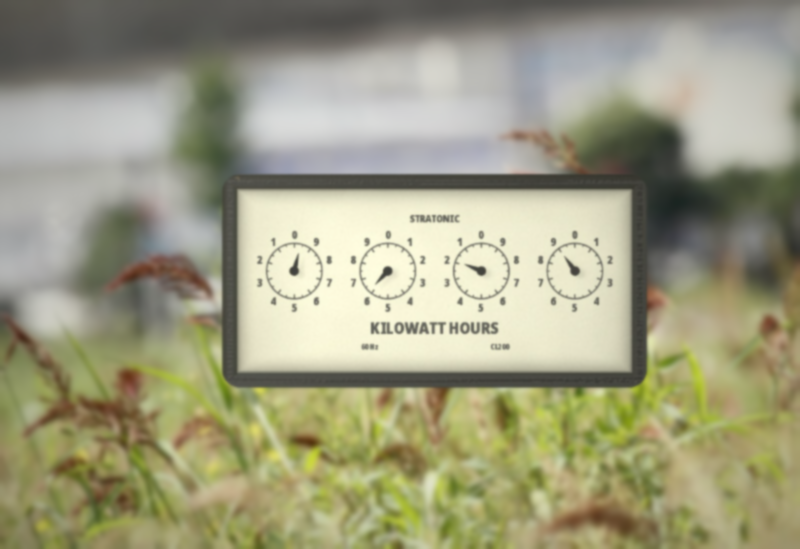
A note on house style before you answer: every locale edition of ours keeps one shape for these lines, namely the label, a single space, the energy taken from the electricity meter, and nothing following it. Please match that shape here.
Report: 9619 kWh
